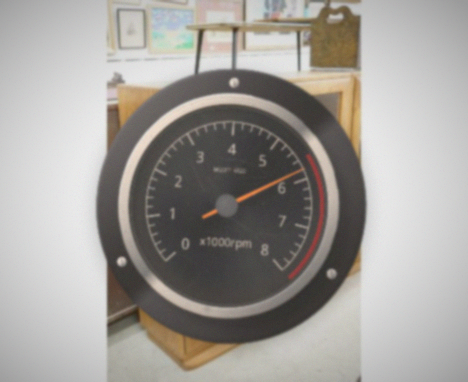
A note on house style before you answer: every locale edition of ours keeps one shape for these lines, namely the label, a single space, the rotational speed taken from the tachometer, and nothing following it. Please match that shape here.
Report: 5800 rpm
